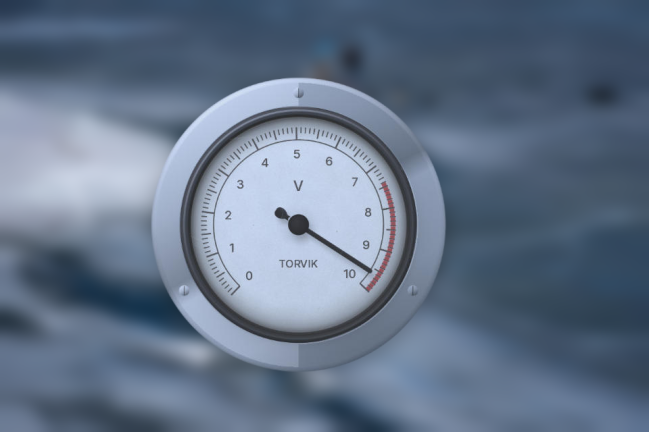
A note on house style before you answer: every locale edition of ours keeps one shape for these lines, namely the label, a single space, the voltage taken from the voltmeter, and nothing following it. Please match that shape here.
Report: 9.6 V
